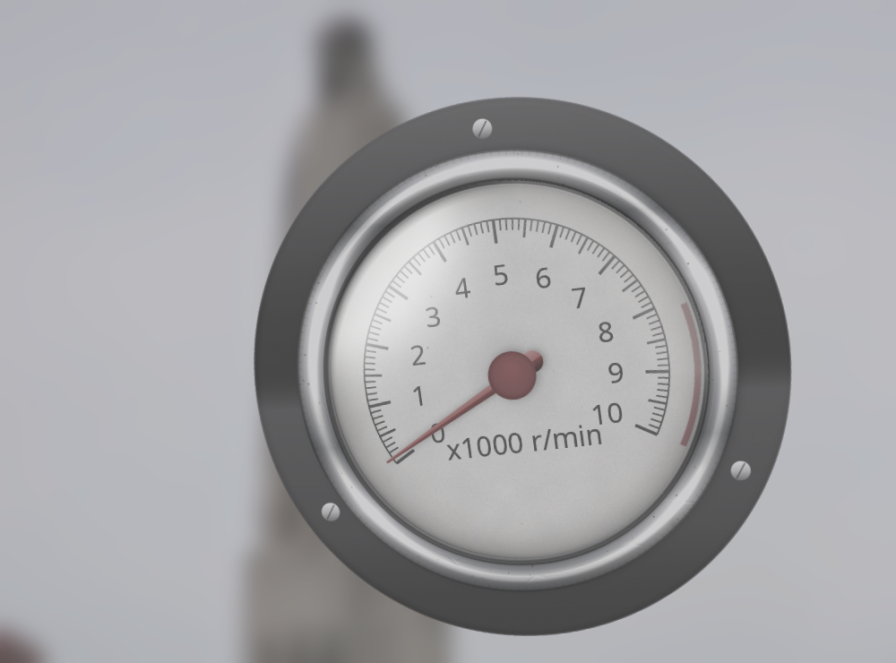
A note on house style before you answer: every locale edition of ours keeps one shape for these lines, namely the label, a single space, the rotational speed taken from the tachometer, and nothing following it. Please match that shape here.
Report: 100 rpm
